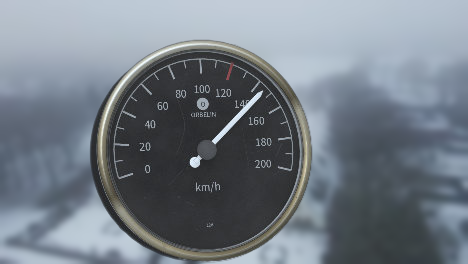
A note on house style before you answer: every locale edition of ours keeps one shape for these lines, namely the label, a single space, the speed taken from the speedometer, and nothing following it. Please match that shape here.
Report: 145 km/h
